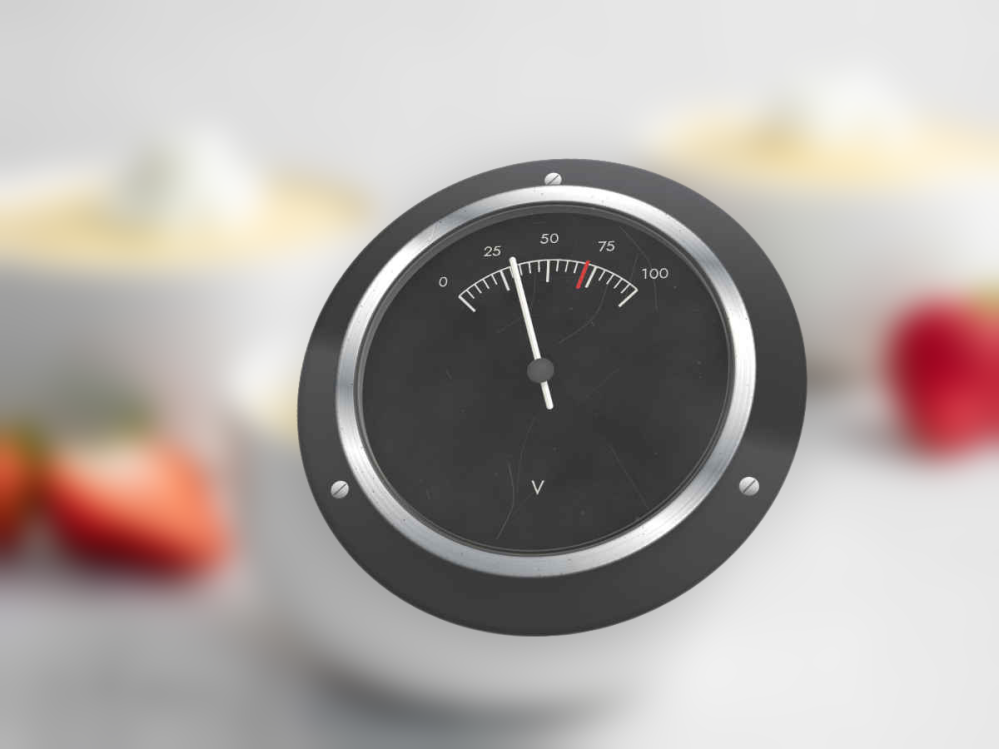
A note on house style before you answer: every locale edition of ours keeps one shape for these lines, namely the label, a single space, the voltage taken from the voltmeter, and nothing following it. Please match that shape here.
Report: 32.5 V
